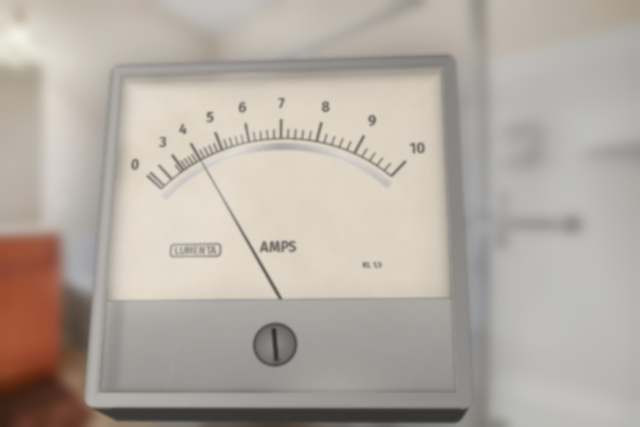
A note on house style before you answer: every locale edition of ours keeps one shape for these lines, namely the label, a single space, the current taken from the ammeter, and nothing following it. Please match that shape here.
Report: 4 A
